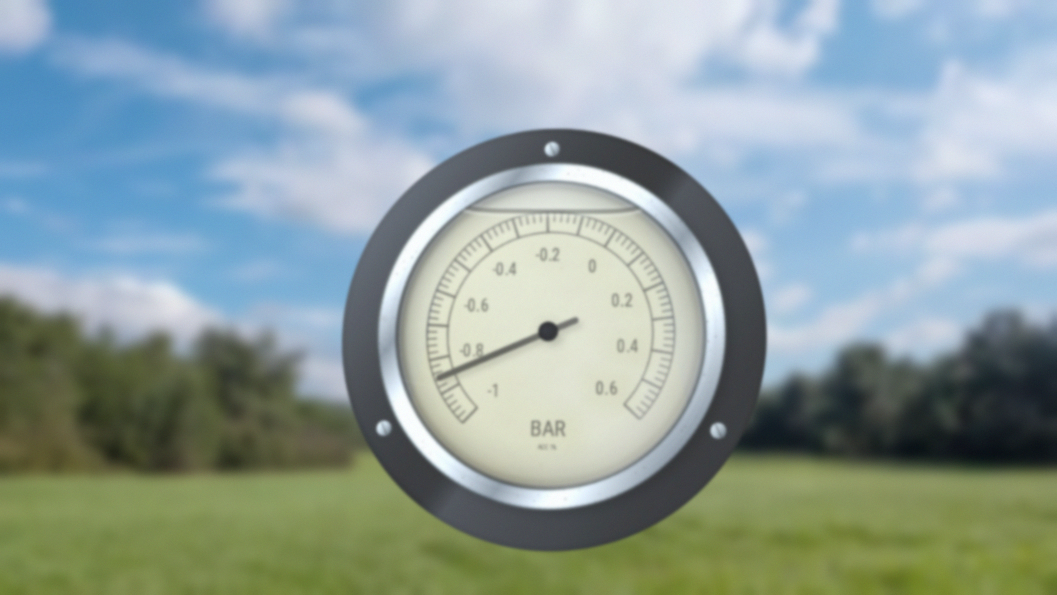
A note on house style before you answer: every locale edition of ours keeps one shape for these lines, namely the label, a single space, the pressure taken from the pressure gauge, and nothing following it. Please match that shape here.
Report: -0.86 bar
